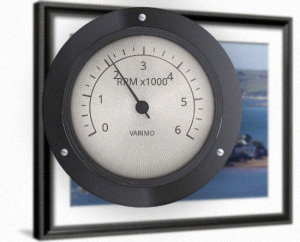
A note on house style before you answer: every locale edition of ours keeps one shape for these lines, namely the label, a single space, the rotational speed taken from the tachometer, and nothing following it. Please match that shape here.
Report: 2125 rpm
